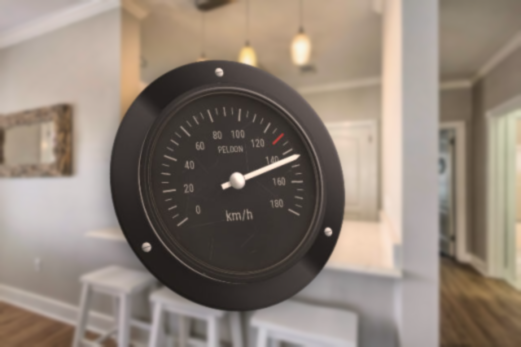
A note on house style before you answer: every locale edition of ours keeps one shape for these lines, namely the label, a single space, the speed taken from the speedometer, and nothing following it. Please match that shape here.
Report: 145 km/h
